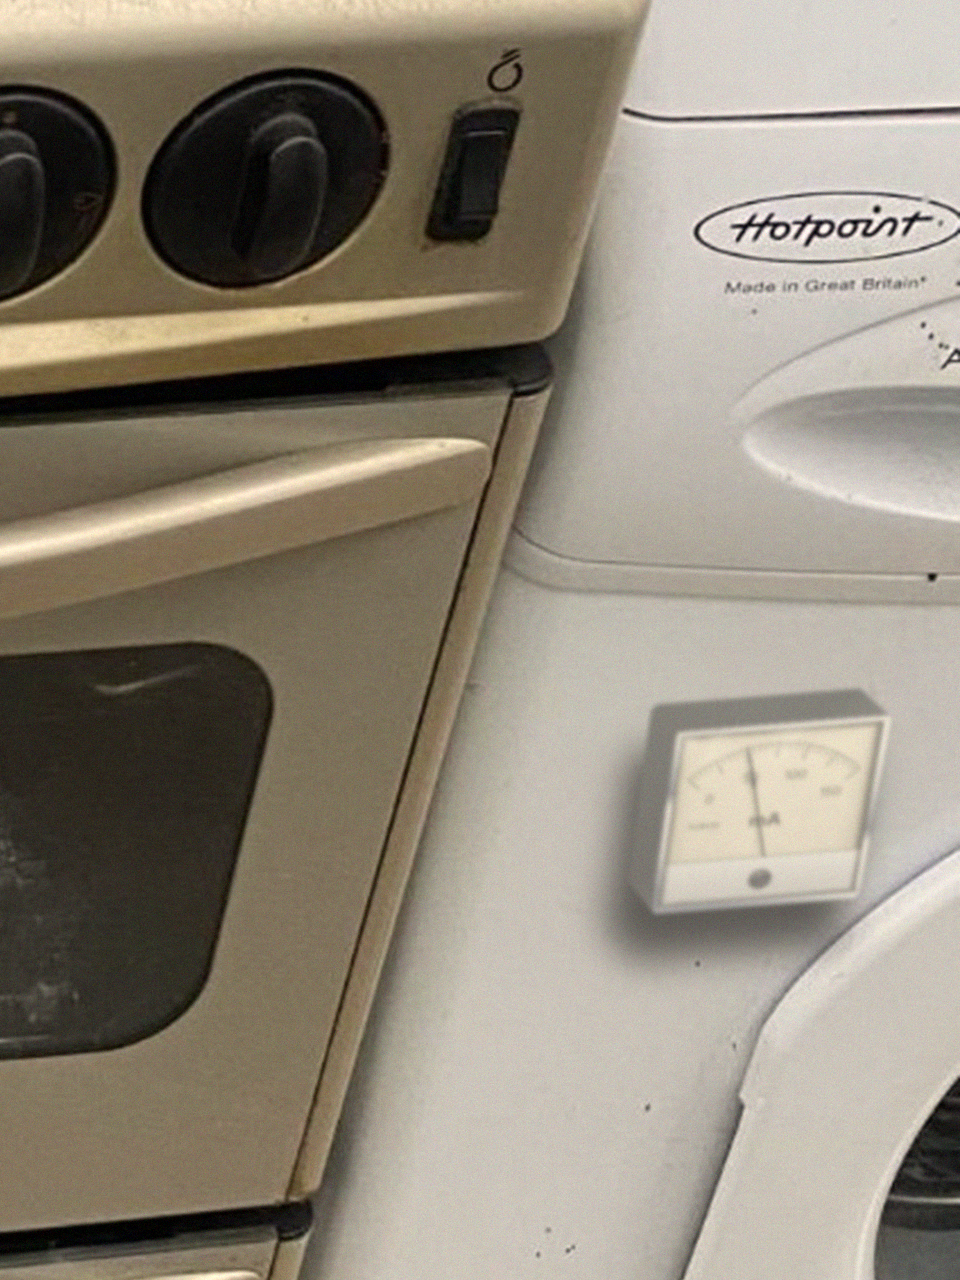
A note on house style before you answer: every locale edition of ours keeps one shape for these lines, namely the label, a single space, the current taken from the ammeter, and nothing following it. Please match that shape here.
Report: 50 mA
